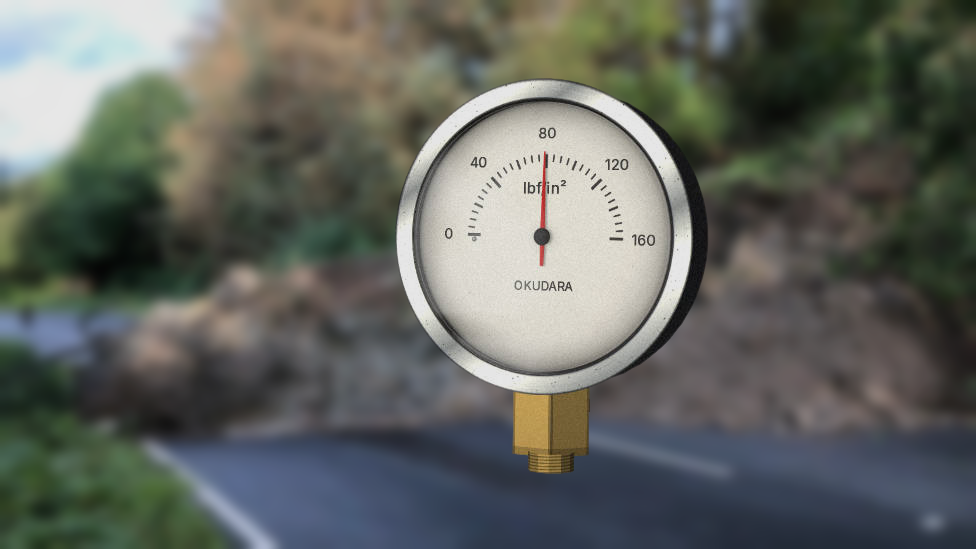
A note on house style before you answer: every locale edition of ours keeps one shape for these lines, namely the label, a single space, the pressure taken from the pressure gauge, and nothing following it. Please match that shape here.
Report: 80 psi
